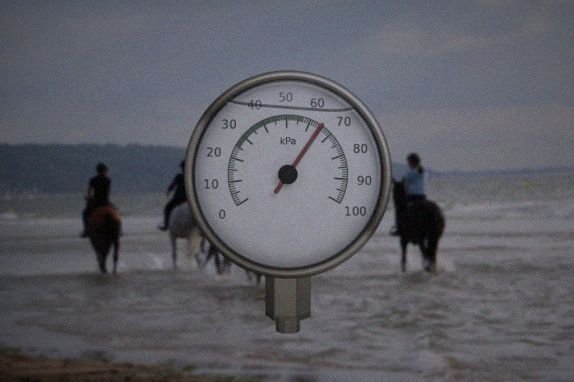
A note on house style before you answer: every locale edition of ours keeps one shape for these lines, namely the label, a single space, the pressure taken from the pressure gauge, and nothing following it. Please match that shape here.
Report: 65 kPa
